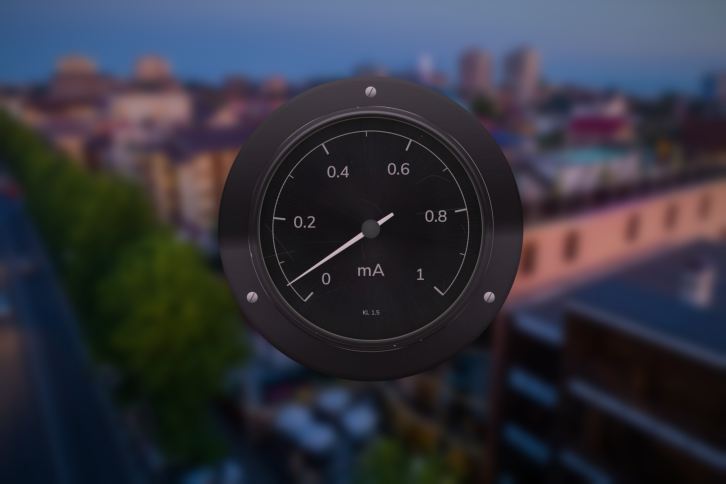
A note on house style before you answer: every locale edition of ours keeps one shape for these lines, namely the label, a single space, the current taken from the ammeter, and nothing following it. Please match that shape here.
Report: 0.05 mA
